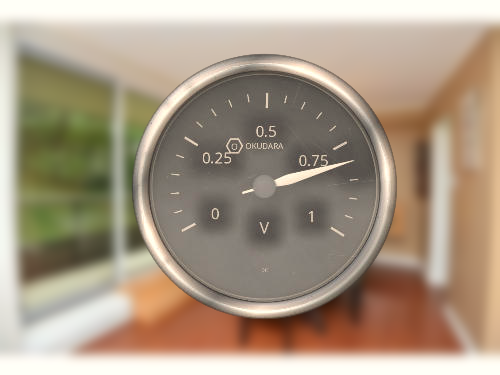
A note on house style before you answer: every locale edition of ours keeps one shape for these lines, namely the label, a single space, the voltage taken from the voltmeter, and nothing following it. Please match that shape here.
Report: 0.8 V
